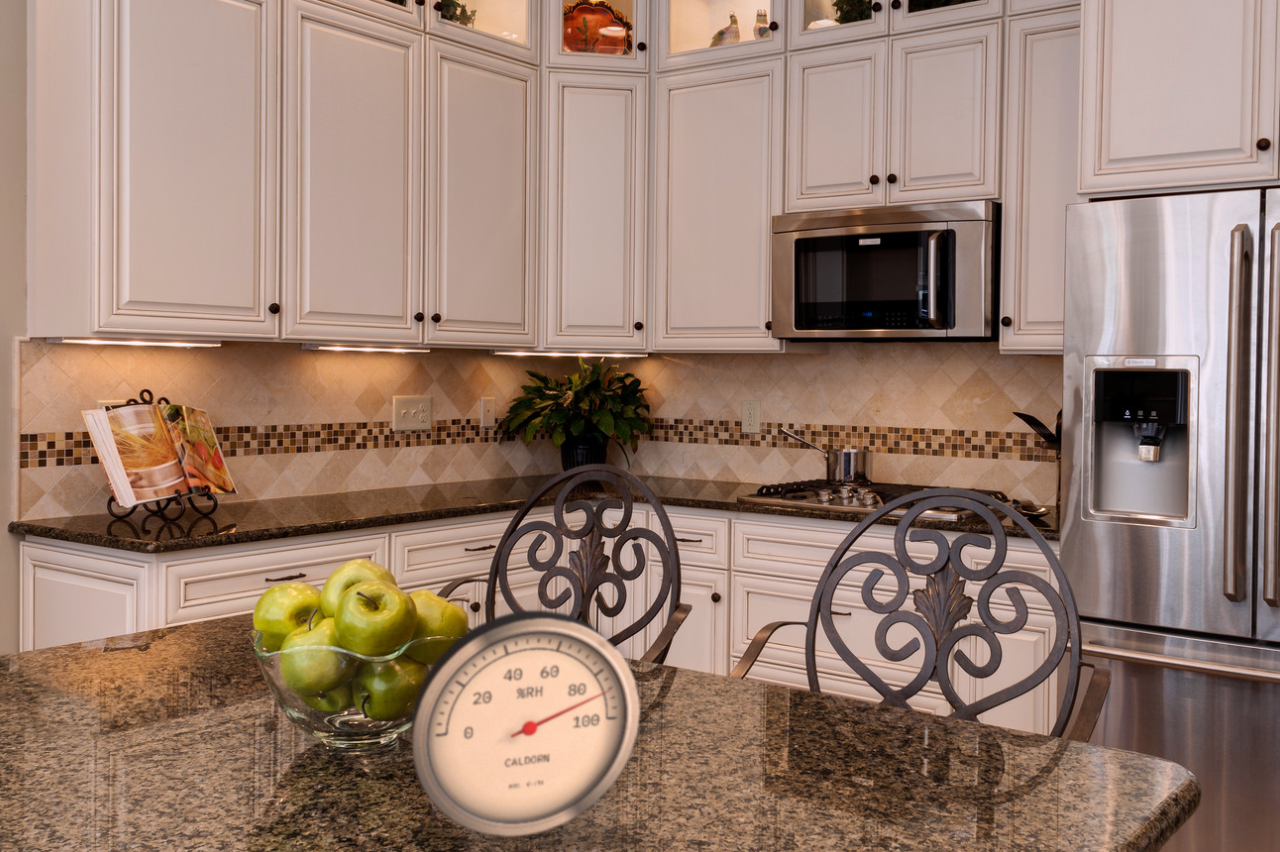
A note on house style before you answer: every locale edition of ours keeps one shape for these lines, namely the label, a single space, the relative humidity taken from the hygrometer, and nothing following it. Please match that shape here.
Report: 88 %
